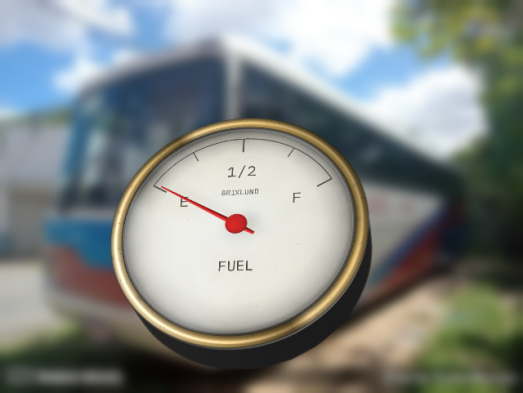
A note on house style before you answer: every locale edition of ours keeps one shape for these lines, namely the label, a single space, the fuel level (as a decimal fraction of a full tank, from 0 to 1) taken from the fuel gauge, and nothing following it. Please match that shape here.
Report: 0
